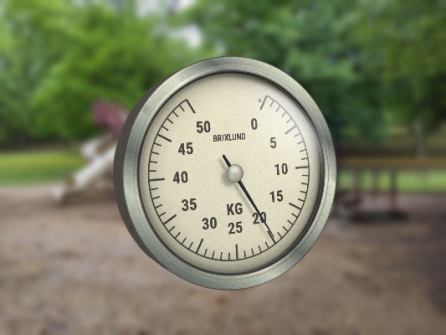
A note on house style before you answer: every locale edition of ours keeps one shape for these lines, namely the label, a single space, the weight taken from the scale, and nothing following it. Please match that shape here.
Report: 20 kg
